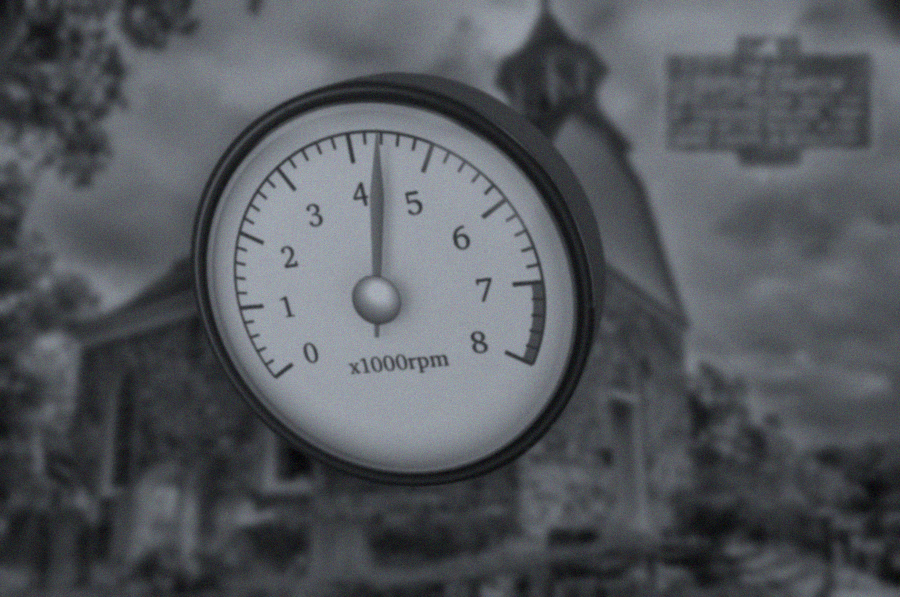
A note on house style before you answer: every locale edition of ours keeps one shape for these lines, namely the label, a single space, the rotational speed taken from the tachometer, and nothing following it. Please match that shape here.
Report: 4400 rpm
